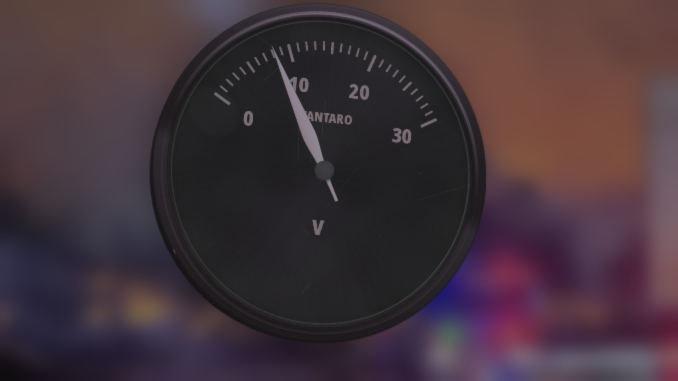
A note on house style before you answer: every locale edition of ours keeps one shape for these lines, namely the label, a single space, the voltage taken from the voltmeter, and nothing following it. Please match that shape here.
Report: 8 V
